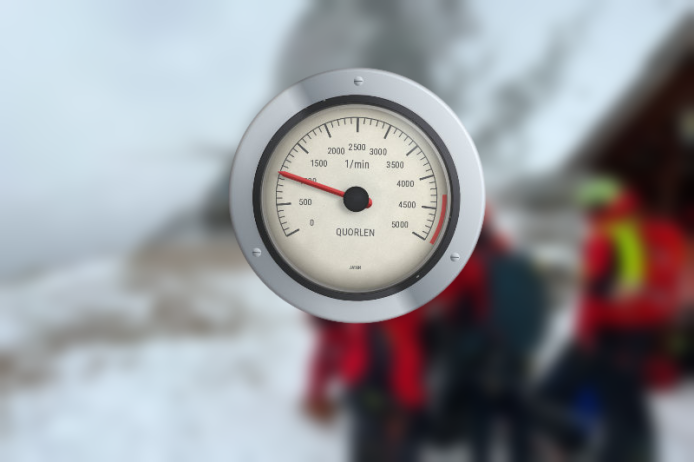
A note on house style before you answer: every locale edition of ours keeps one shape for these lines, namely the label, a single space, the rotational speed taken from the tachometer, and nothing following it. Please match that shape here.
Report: 1000 rpm
